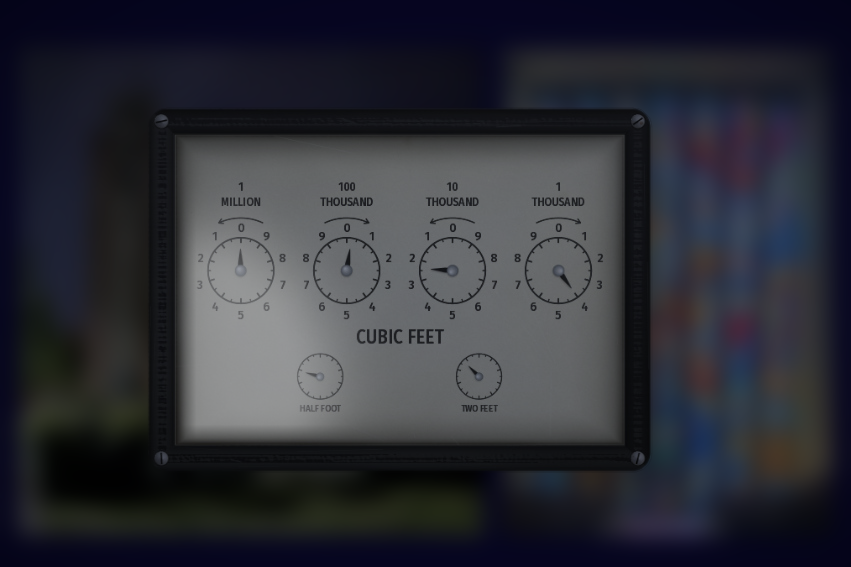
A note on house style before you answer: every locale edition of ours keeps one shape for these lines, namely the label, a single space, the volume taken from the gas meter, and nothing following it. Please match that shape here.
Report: 2400 ft³
